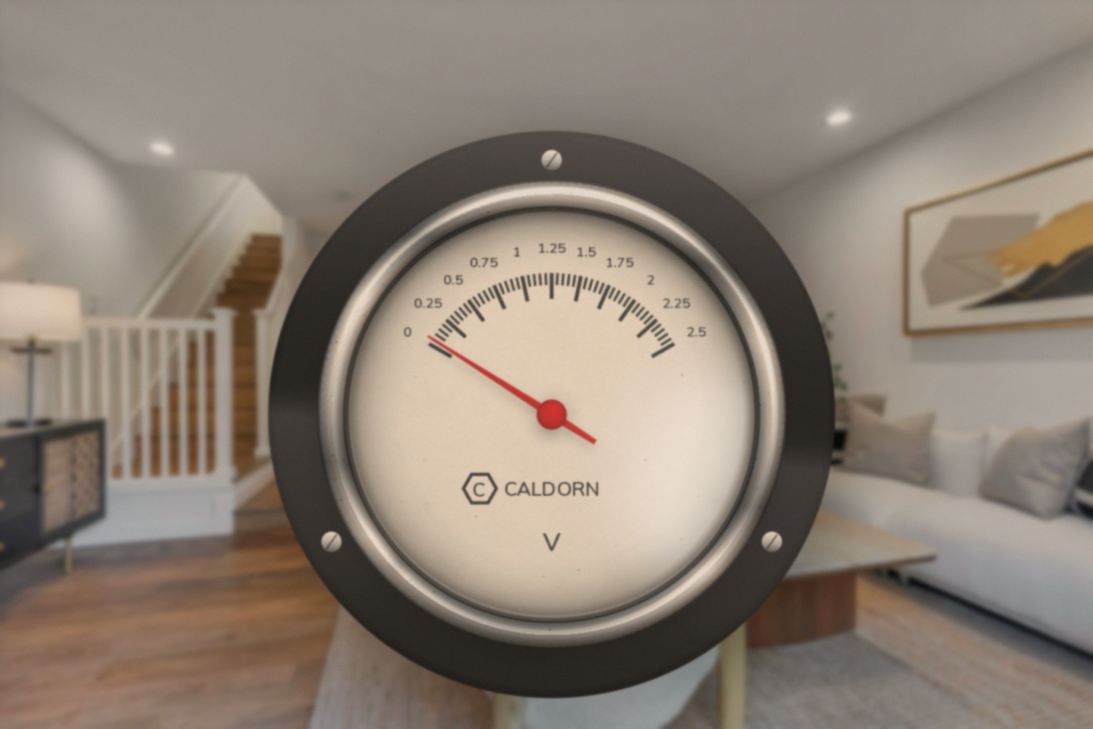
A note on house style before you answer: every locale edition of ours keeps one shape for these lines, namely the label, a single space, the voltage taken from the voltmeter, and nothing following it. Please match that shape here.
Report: 0.05 V
